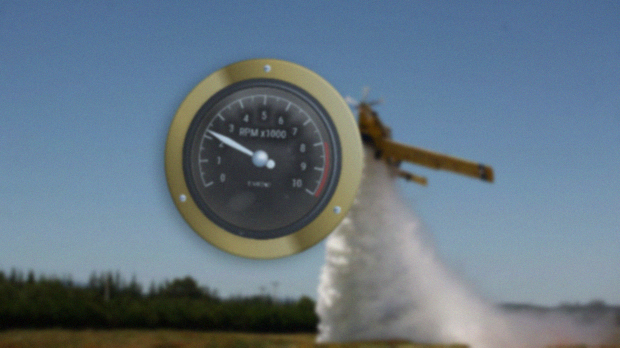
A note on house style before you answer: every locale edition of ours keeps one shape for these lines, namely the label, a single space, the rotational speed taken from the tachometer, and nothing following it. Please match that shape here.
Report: 2250 rpm
